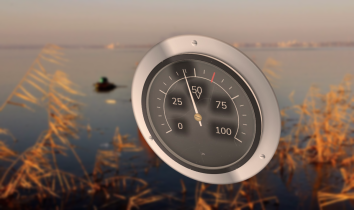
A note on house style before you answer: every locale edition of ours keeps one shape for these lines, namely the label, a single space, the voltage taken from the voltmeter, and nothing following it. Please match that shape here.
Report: 45 V
